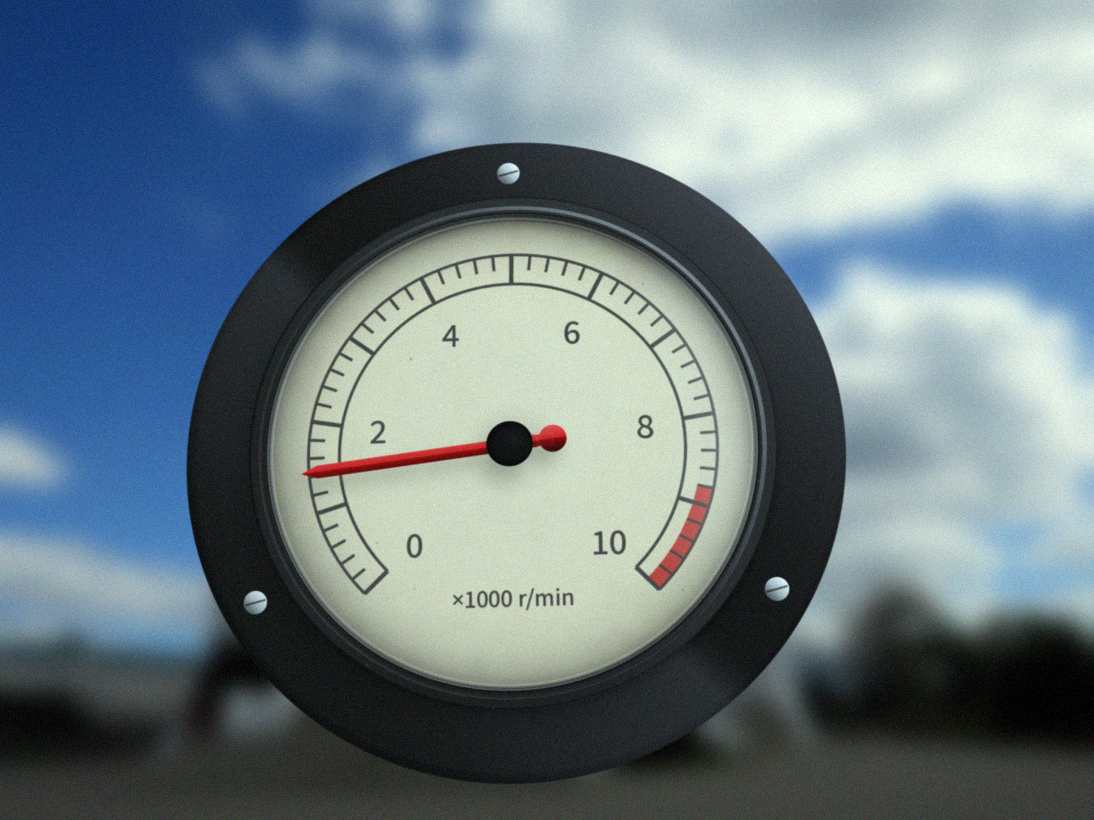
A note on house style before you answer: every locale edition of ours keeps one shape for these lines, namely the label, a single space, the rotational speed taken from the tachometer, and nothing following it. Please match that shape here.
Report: 1400 rpm
